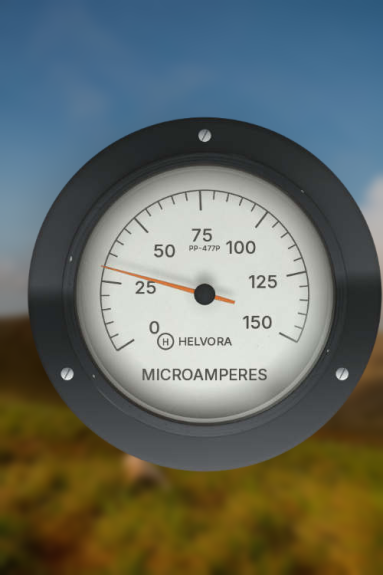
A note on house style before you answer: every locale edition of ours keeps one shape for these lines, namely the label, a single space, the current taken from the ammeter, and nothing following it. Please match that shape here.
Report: 30 µA
